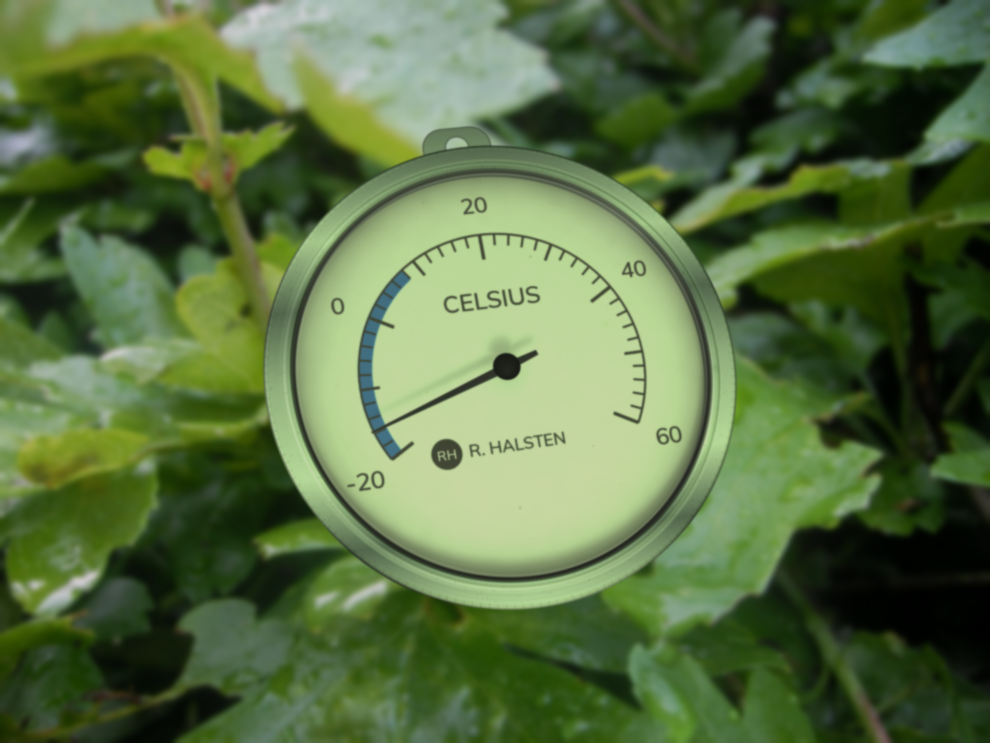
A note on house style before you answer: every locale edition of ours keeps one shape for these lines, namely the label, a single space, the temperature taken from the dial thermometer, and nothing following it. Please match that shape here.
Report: -16 °C
